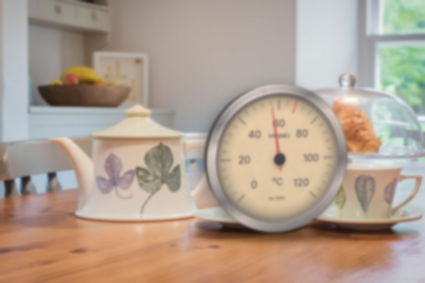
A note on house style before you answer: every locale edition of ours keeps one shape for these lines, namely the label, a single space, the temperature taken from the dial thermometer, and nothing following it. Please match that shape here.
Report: 56 °C
